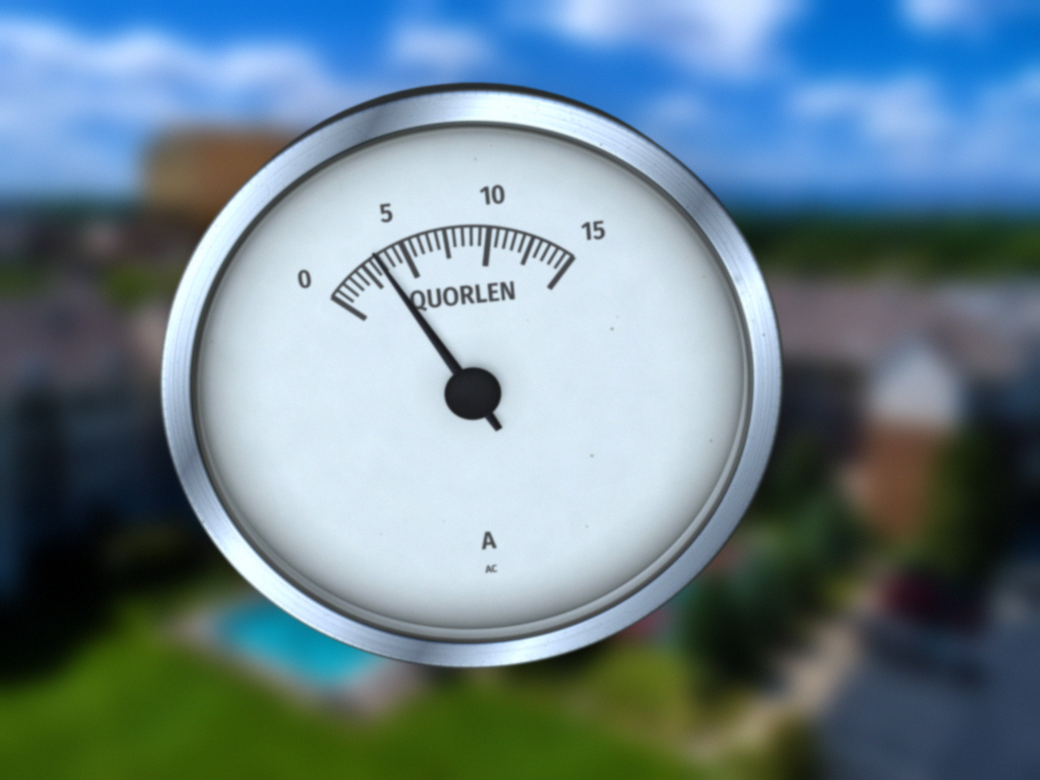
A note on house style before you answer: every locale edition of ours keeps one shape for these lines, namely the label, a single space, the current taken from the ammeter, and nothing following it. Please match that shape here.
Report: 3.5 A
